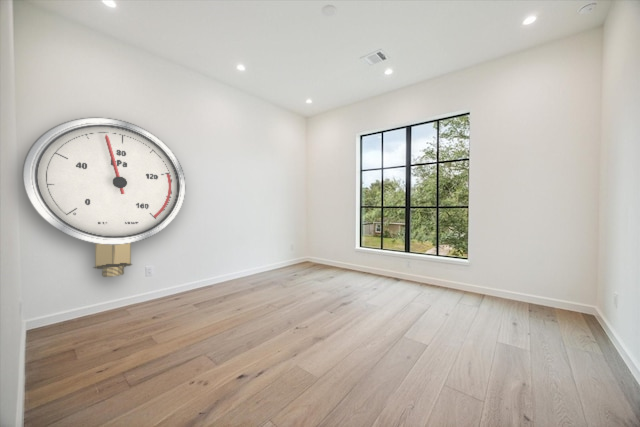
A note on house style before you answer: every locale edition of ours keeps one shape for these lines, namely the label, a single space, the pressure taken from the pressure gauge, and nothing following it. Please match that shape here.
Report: 70 kPa
